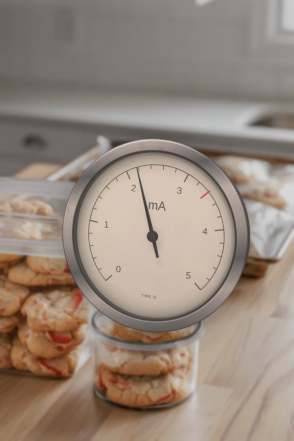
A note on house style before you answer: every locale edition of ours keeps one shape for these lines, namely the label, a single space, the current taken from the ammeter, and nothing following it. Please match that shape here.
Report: 2.2 mA
